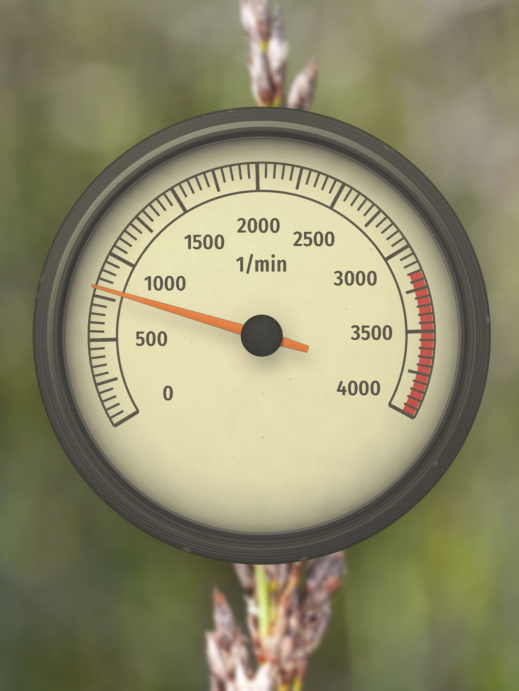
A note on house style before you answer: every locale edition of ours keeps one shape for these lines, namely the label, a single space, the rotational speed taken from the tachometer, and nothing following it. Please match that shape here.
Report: 800 rpm
